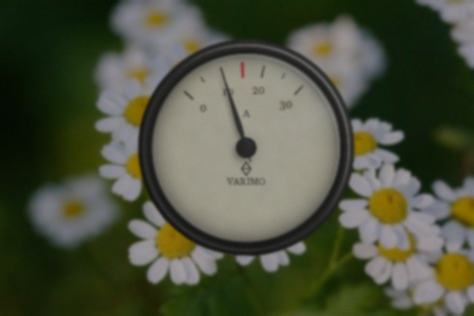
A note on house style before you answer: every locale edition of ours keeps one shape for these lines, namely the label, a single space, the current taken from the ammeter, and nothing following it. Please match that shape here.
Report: 10 A
